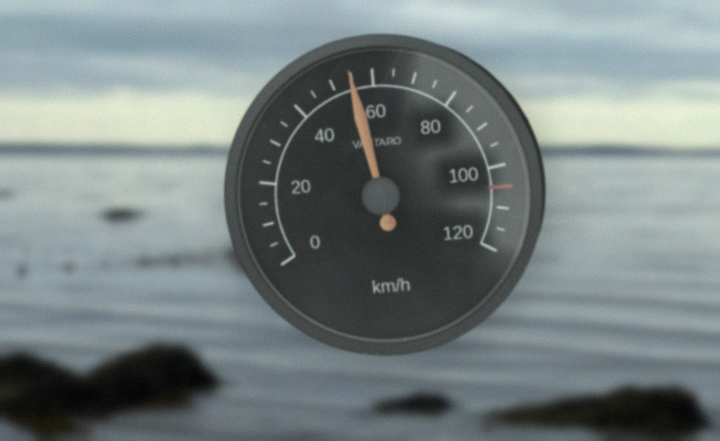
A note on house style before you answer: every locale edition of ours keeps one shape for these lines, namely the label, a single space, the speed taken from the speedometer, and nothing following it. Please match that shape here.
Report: 55 km/h
